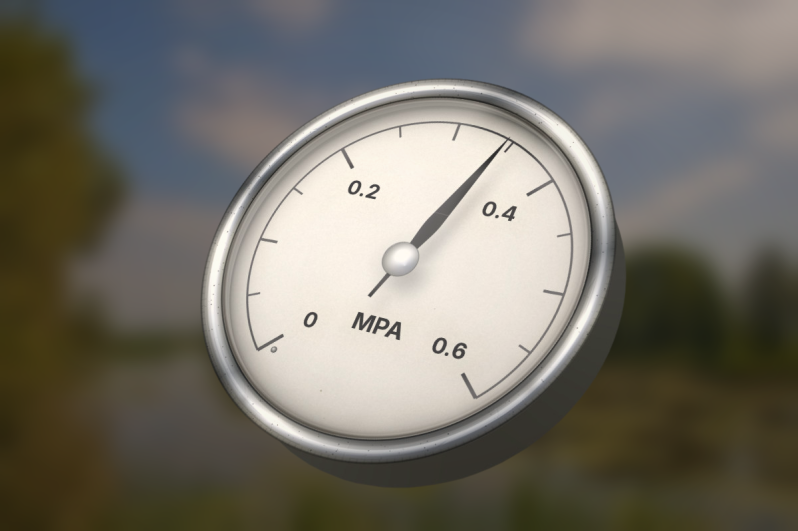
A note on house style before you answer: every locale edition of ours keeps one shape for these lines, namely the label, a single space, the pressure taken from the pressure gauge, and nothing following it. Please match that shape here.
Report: 0.35 MPa
